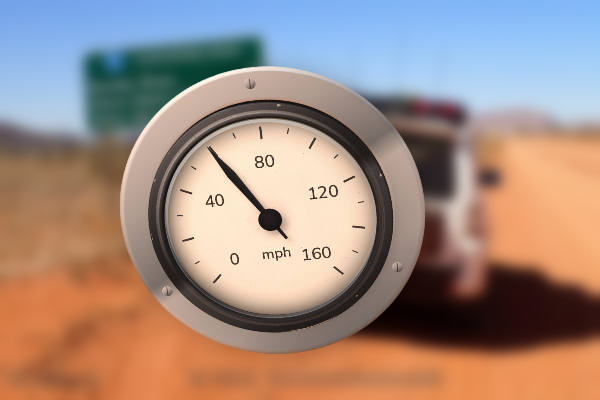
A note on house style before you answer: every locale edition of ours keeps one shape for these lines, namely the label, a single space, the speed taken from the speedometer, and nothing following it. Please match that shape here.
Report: 60 mph
